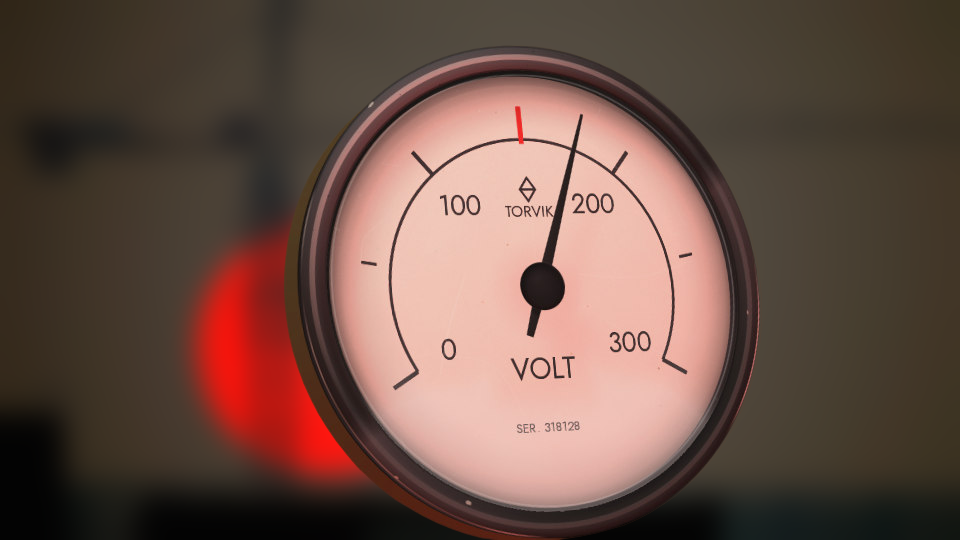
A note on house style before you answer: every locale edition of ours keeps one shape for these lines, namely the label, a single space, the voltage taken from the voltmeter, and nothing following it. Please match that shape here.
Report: 175 V
